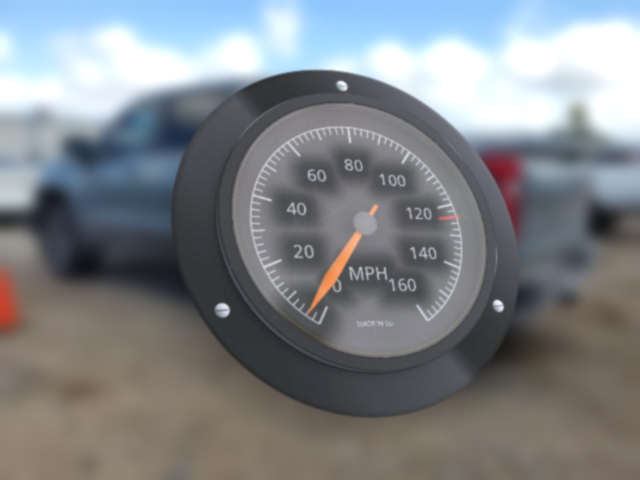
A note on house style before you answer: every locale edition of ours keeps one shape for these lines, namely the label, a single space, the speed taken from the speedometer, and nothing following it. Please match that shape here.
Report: 4 mph
